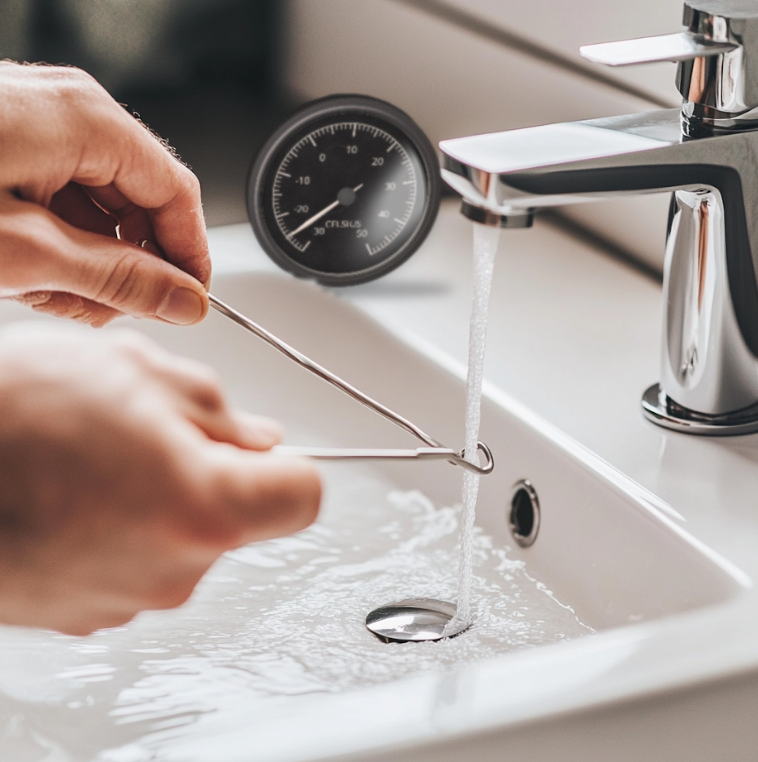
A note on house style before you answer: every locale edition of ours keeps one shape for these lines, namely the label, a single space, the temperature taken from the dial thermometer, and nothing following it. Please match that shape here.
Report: -25 °C
